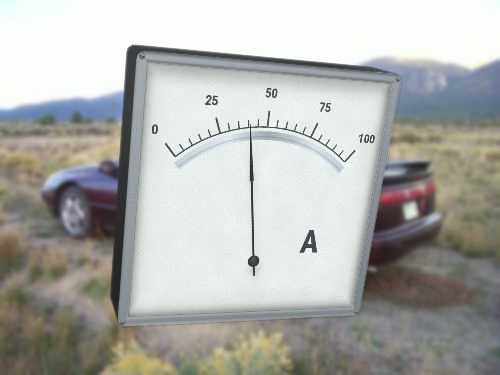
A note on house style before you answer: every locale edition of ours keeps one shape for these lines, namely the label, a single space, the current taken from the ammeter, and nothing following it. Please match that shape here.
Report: 40 A
